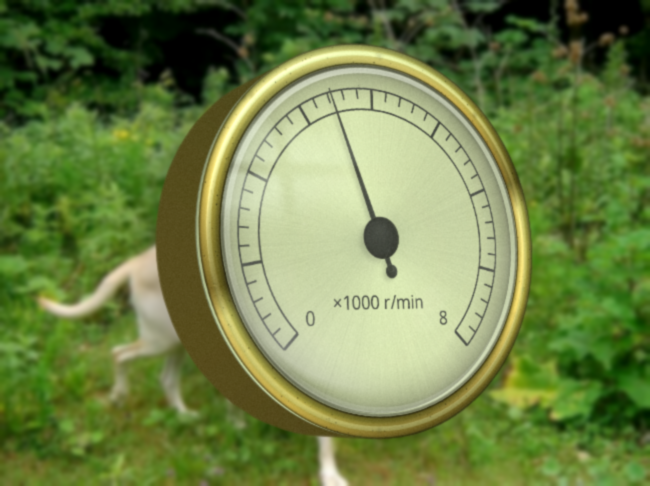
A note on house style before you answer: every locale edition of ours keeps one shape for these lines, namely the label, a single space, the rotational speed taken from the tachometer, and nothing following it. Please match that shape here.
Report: 3400 rpm
